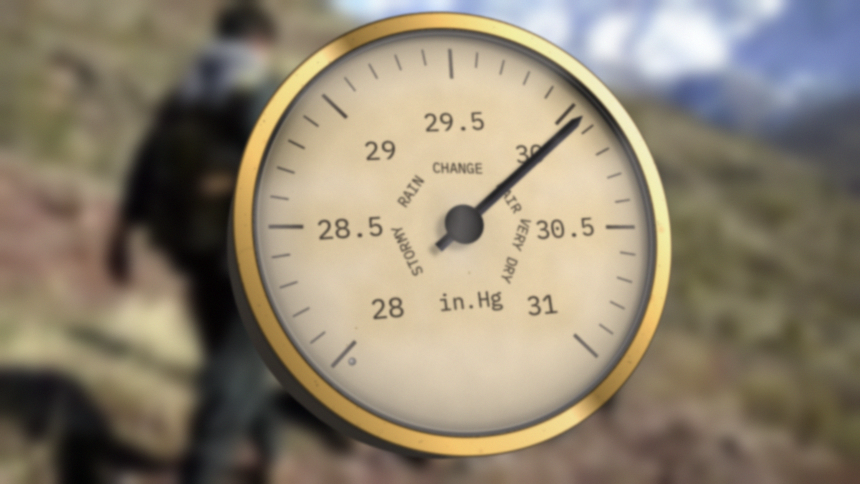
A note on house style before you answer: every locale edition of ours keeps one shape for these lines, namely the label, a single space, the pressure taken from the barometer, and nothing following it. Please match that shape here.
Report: 30.05 inHg
